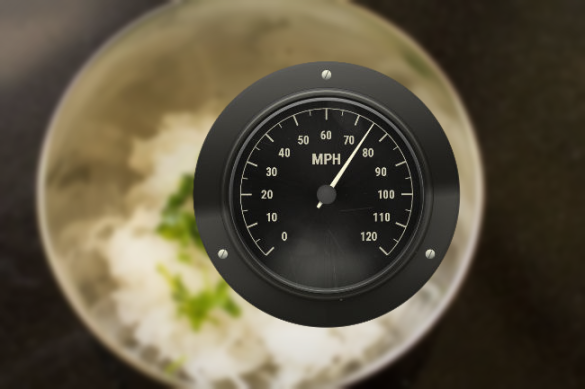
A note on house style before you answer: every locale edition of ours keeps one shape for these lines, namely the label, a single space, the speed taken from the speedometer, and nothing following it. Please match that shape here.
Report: 75 mph
